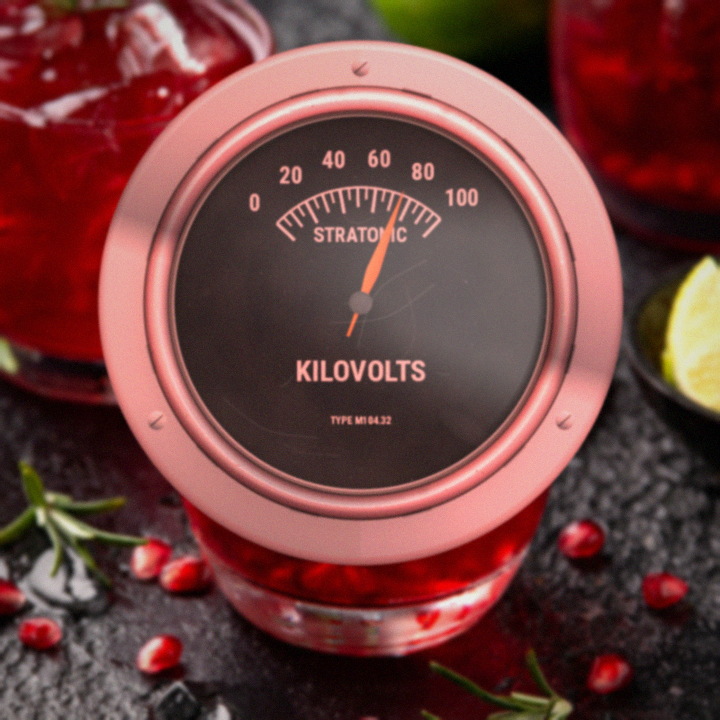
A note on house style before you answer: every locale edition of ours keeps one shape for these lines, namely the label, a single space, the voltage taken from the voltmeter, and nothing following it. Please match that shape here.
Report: 75 kV
